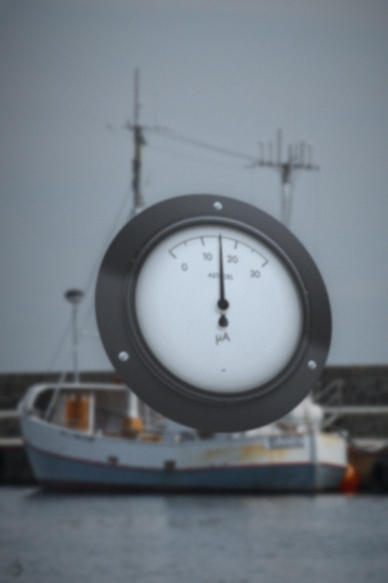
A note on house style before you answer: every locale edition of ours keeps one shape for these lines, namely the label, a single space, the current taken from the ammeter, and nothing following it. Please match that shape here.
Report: 15 µA
